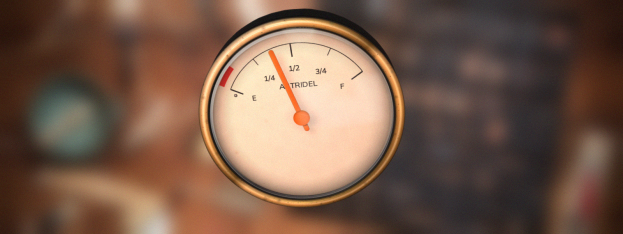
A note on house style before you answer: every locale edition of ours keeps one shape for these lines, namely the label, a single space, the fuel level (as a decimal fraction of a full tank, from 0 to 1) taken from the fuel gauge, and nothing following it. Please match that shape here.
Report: 0.375
